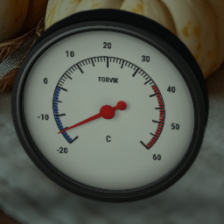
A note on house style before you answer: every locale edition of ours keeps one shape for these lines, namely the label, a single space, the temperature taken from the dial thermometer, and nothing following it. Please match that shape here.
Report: -15 °C
